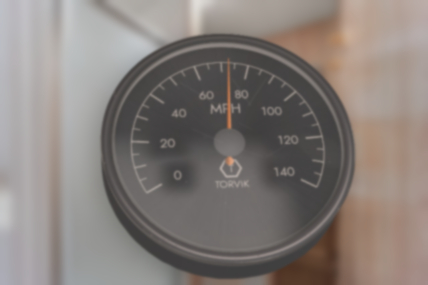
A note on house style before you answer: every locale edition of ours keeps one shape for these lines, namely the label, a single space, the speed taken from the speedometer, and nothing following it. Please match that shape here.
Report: 72.5 mph
